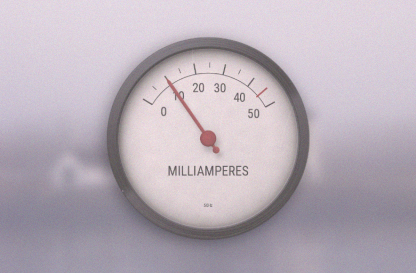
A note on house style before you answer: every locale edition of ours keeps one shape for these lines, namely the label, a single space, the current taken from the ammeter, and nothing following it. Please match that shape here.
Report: 10 mA
